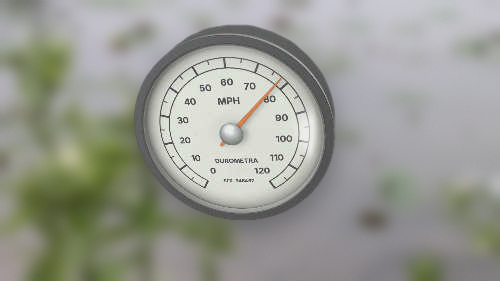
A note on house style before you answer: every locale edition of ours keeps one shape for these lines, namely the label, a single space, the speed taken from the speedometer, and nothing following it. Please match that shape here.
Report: 77.5 mph
